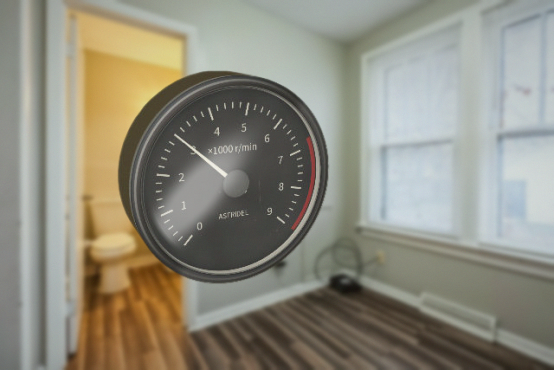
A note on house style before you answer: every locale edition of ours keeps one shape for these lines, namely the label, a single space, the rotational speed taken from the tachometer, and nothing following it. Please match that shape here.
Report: 3000 rpm
